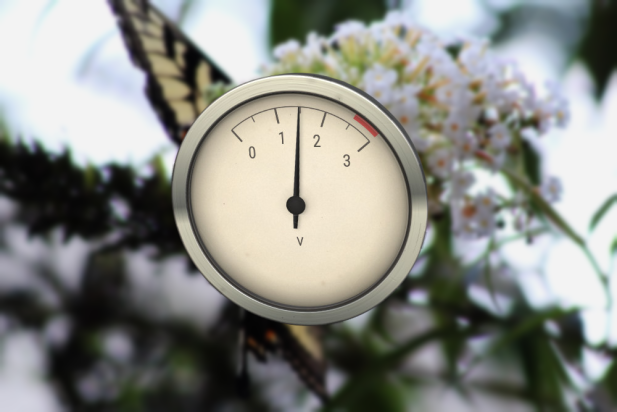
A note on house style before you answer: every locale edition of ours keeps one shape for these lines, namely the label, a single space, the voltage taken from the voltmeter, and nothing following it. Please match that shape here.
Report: 1.5 V
